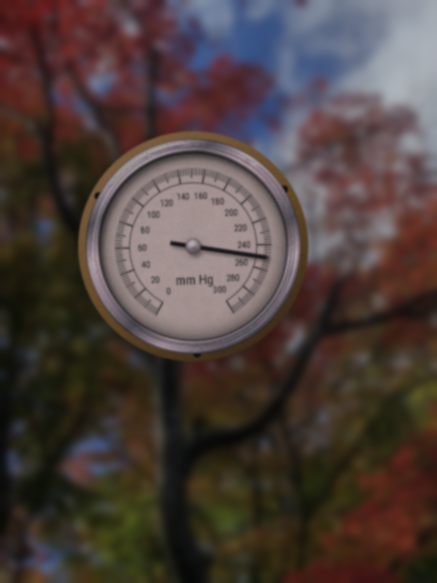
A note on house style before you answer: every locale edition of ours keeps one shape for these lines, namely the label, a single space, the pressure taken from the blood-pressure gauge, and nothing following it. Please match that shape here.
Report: 250 mmHg
